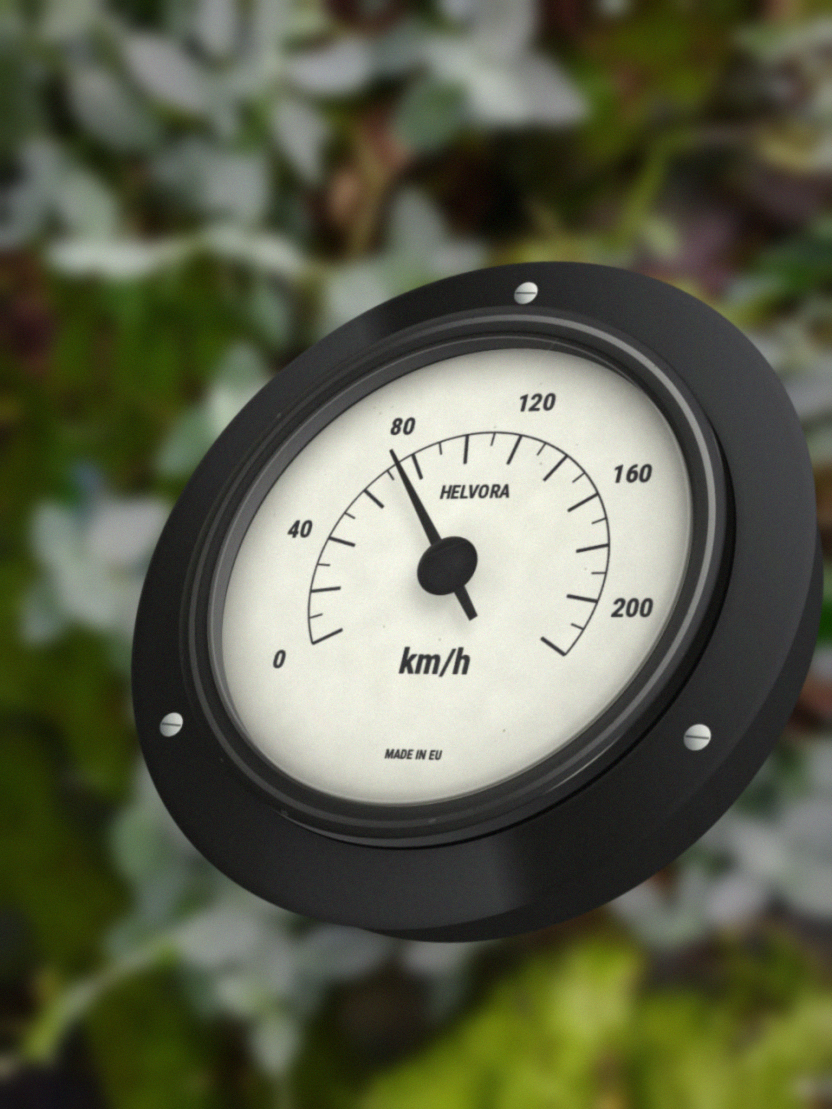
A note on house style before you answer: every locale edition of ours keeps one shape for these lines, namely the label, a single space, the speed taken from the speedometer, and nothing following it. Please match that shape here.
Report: 75 km/h
